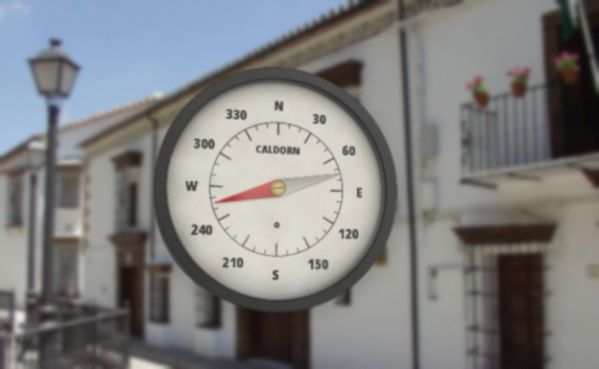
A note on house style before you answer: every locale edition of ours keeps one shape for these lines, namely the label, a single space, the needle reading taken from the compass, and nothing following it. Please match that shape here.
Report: 255 °
